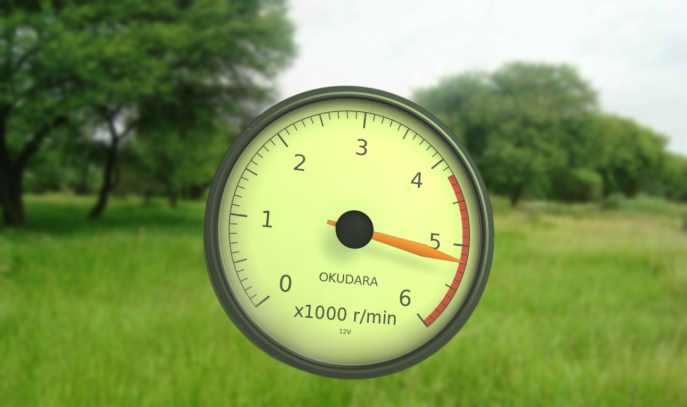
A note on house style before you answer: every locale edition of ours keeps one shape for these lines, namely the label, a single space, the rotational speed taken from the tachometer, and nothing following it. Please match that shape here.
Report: 5200 rpm
